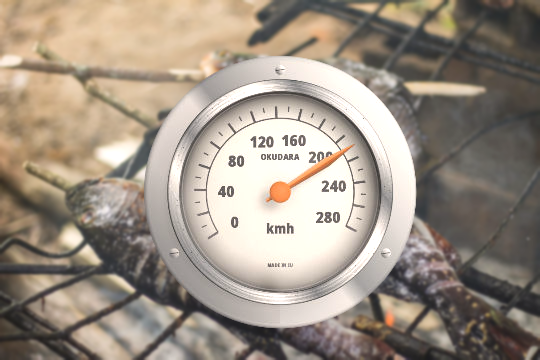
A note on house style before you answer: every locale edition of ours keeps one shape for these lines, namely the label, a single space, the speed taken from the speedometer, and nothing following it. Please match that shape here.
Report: 210 km/h
